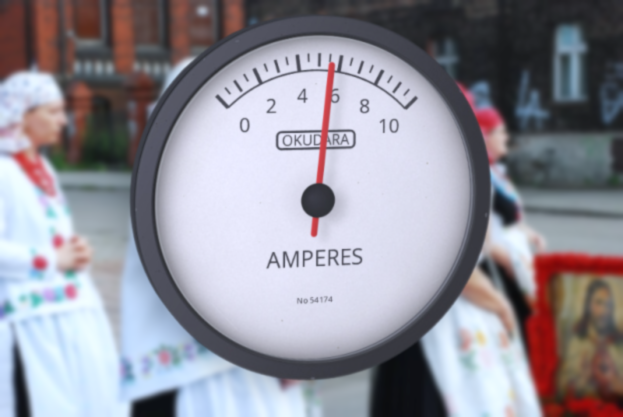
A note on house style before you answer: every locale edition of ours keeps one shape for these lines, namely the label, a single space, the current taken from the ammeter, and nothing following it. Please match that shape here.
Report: 5.5 A
